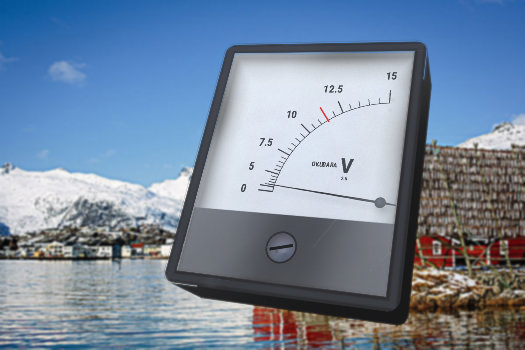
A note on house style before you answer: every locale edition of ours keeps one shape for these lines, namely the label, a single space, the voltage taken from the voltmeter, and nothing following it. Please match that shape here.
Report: 2.5 V
